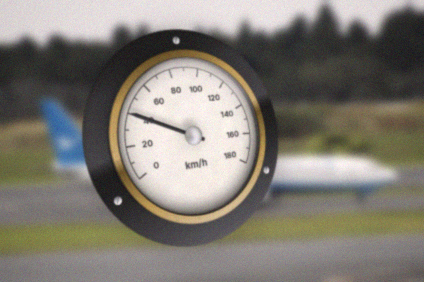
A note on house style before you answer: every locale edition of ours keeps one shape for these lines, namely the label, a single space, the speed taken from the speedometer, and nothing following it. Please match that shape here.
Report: 40 km/h
